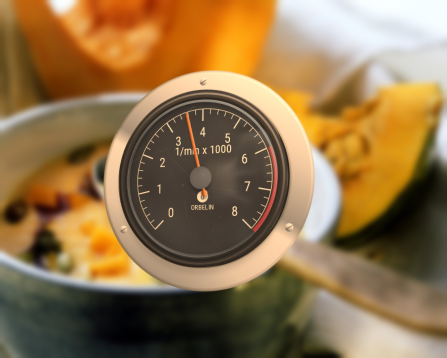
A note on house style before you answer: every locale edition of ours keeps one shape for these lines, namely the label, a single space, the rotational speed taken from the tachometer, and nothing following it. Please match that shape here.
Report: 3600 rpm
